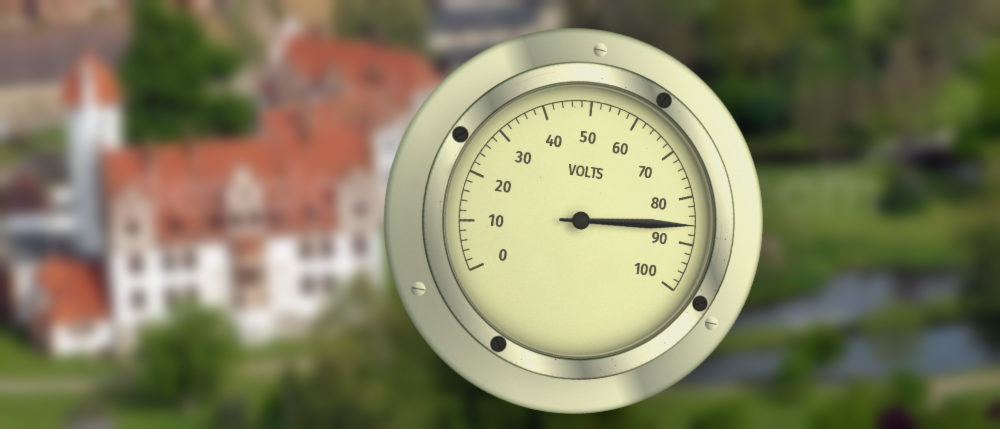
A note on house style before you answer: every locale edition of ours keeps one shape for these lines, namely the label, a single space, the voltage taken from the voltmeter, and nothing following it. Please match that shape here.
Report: 86 V
